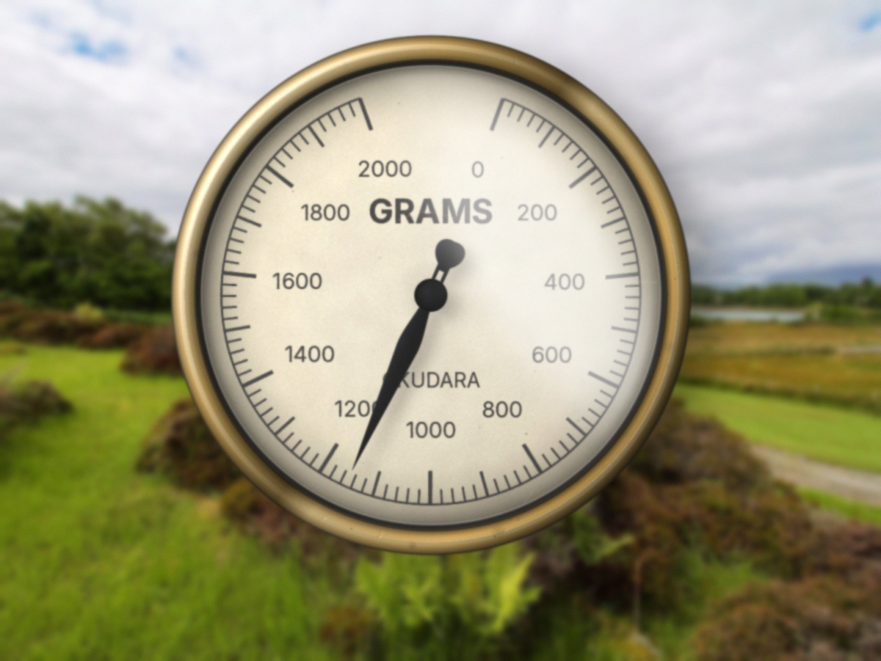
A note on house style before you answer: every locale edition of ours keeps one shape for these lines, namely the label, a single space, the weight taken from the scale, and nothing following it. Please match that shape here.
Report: 1150 g
